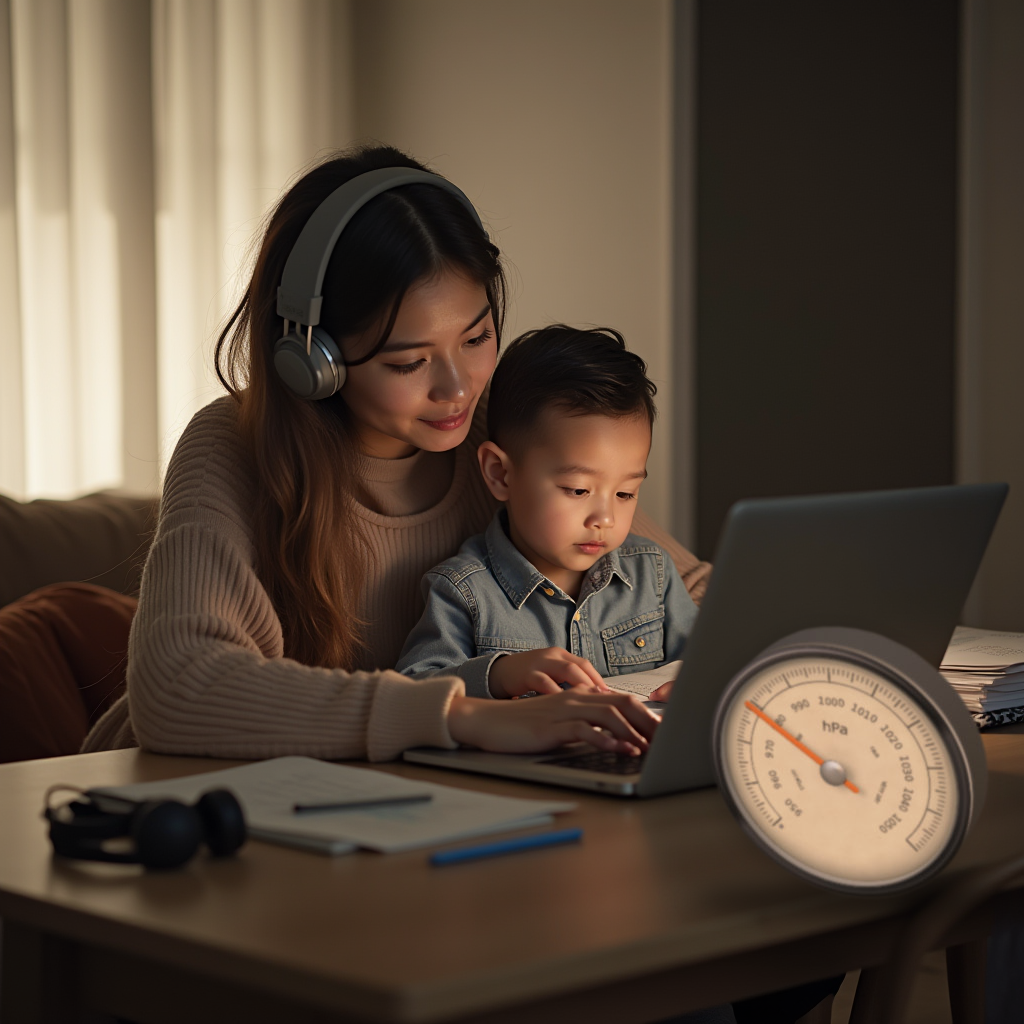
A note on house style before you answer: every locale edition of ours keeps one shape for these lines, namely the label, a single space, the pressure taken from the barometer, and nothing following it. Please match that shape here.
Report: 980 hPa
